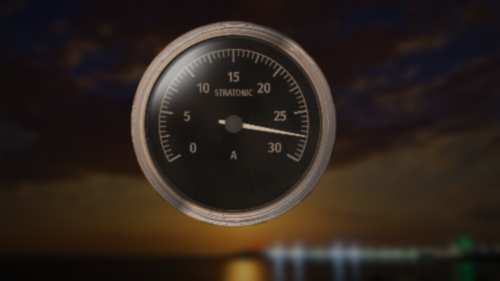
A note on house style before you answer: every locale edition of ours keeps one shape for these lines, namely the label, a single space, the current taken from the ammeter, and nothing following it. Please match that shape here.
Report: 27.5 A
